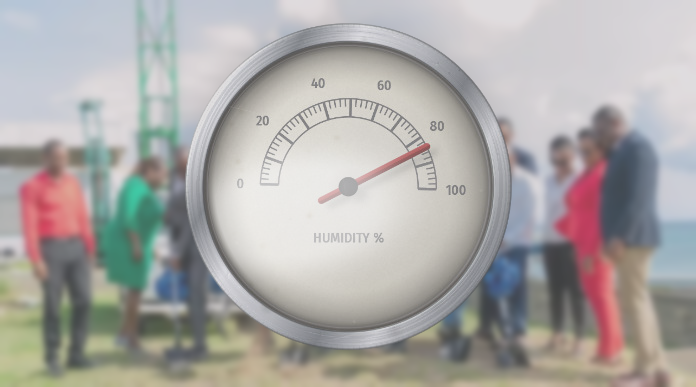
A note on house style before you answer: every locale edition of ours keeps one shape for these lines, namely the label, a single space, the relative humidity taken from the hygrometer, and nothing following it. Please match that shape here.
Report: 84 %
